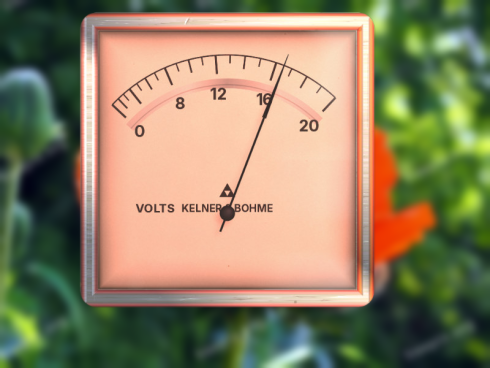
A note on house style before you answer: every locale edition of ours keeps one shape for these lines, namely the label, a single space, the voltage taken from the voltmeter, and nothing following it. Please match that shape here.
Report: 16.5 V
